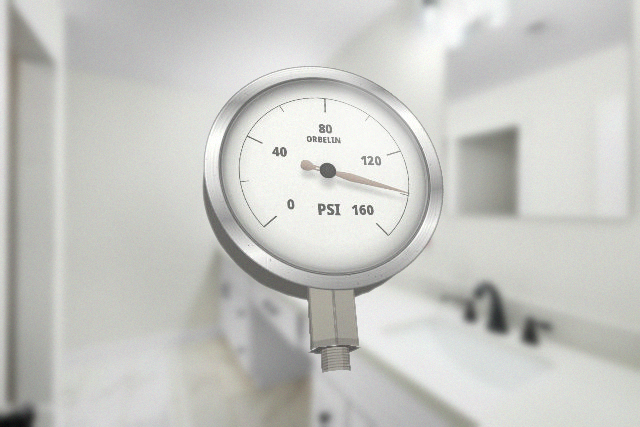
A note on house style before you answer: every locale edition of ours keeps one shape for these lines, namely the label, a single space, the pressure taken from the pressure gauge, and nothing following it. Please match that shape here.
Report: 140 psi
